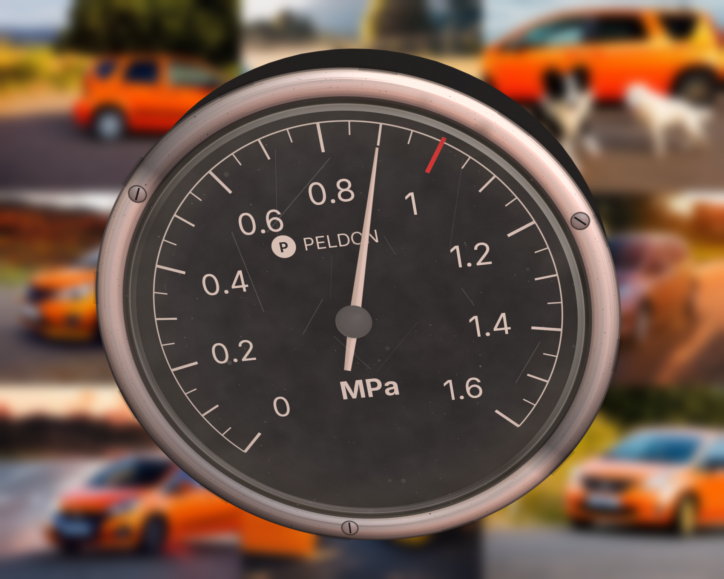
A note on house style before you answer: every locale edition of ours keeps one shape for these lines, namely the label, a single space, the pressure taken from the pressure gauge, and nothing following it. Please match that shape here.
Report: 0.9 MPa
